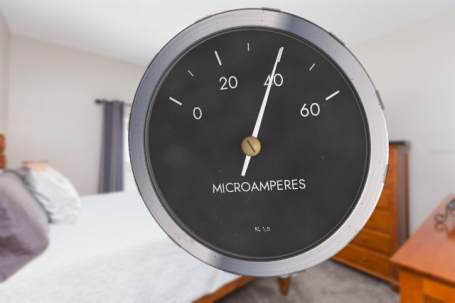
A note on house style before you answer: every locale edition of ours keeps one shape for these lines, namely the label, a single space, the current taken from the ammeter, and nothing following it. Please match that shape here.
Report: 40 µA
